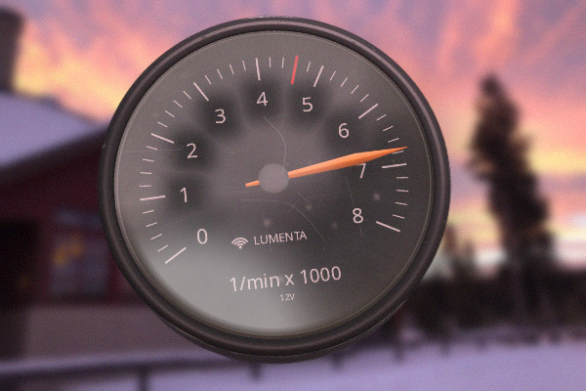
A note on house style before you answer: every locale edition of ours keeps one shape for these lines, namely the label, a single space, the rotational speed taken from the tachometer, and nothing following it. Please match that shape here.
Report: 6800 rpm
